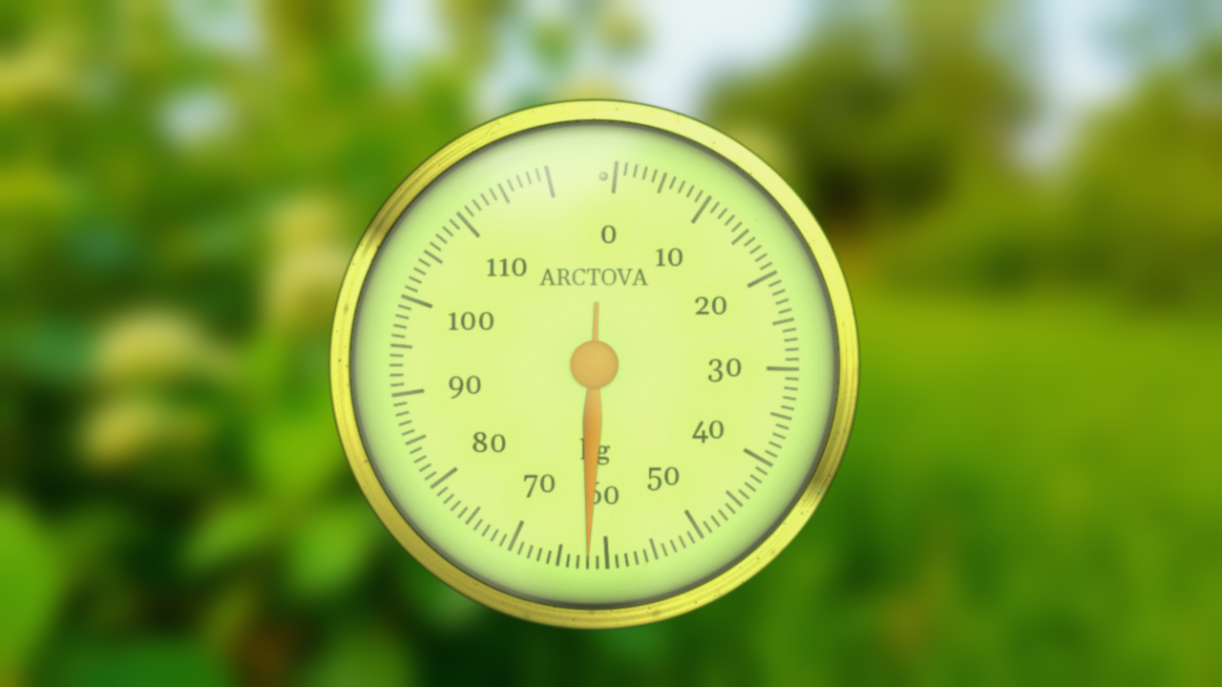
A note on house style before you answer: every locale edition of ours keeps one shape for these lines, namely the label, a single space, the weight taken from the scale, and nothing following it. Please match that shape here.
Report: 62 kg
